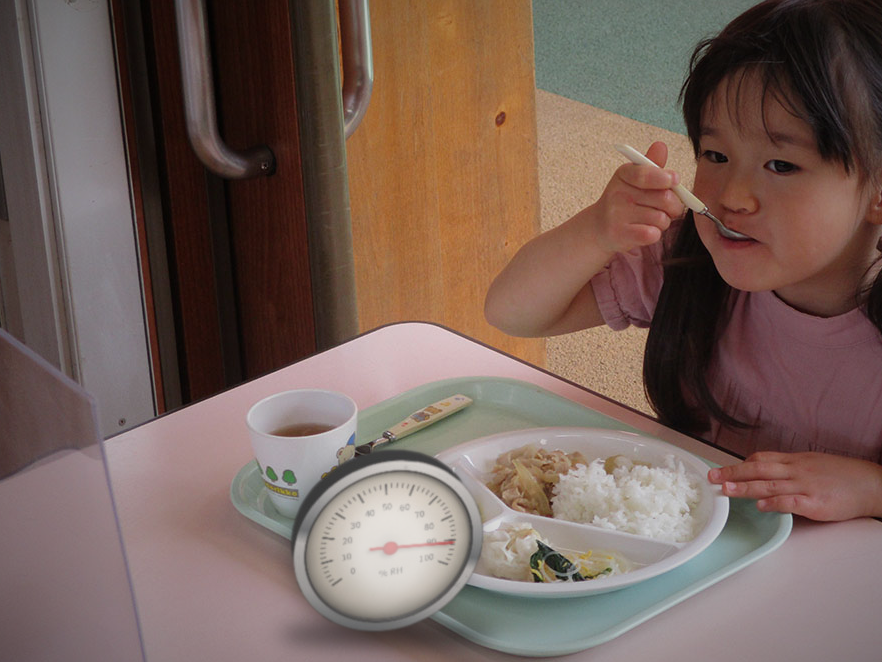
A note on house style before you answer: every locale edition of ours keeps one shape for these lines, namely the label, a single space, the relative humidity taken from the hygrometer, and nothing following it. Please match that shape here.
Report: 90 %
